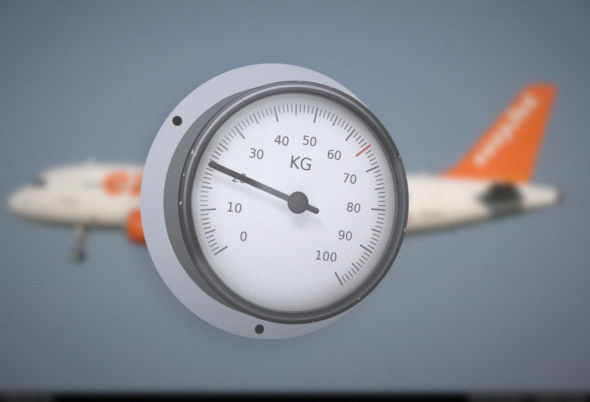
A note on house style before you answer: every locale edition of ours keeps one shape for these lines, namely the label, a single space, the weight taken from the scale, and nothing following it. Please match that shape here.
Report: 20 kg
